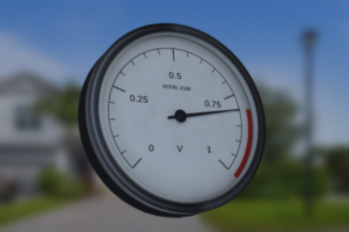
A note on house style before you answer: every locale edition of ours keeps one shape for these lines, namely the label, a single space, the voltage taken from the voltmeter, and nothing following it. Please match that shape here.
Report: 0.8 V
